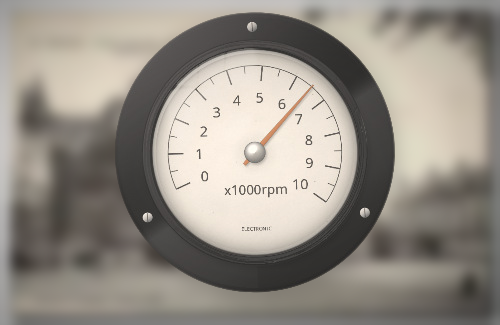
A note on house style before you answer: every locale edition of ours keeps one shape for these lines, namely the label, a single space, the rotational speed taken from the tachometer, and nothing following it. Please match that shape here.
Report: 6500 rpm
